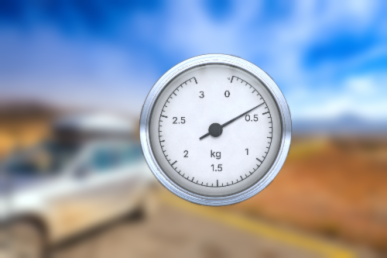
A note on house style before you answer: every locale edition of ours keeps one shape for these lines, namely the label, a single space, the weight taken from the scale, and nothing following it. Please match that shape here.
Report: 0.4 kg
